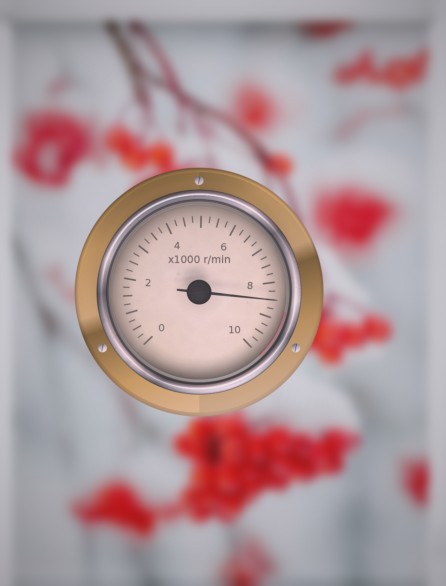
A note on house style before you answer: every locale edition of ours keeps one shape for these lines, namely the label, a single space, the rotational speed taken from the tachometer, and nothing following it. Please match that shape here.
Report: 8500 rpm
